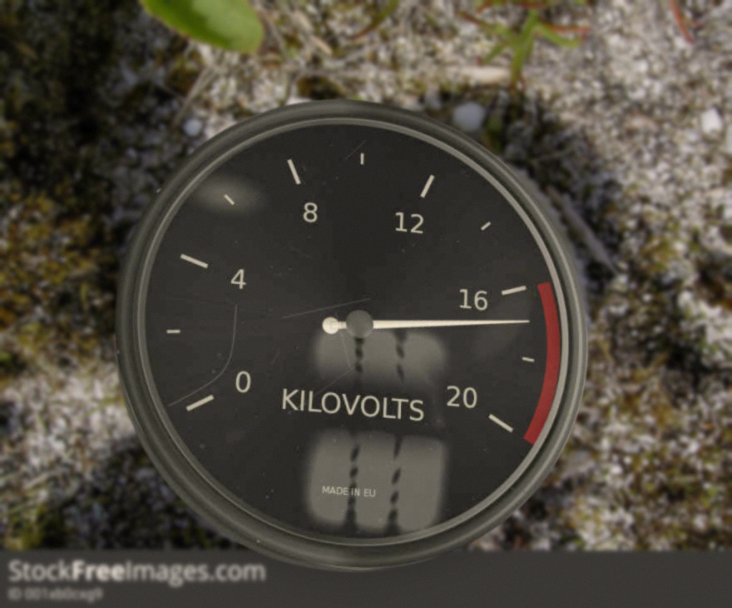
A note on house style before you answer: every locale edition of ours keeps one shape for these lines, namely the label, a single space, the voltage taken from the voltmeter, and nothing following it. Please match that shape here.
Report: 17 kV
